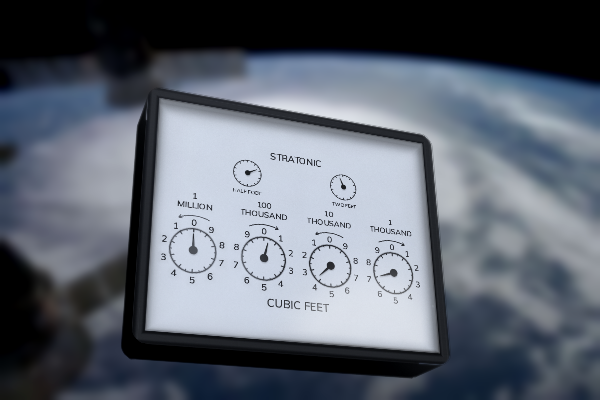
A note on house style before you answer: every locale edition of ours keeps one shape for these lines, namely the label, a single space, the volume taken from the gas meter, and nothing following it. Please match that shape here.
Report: 3700 ft³
